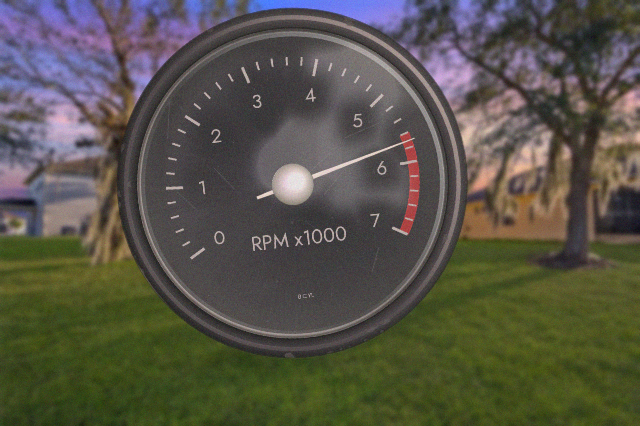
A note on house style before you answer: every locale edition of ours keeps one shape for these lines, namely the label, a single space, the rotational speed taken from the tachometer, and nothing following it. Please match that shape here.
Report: 5700 rpm
